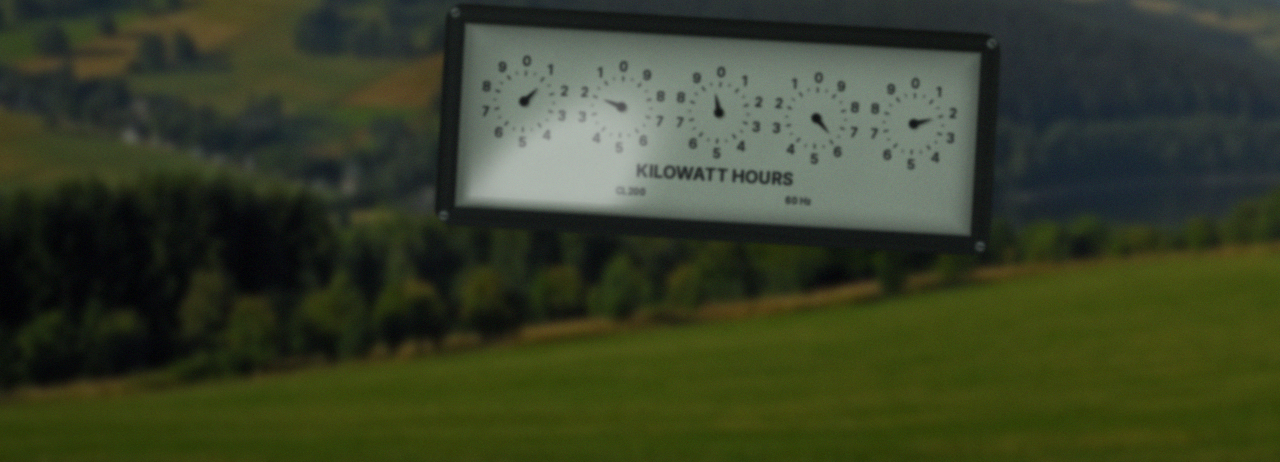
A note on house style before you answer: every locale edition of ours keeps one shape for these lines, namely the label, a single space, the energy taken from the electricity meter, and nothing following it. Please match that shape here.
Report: 11962 kWh
